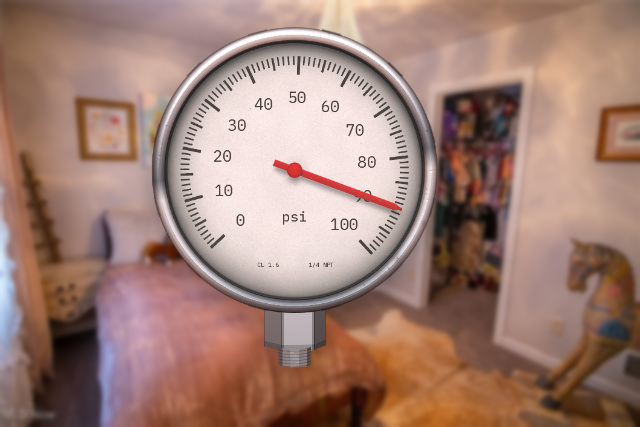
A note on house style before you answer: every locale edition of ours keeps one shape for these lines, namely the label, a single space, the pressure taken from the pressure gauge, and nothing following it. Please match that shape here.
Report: 90 psi
